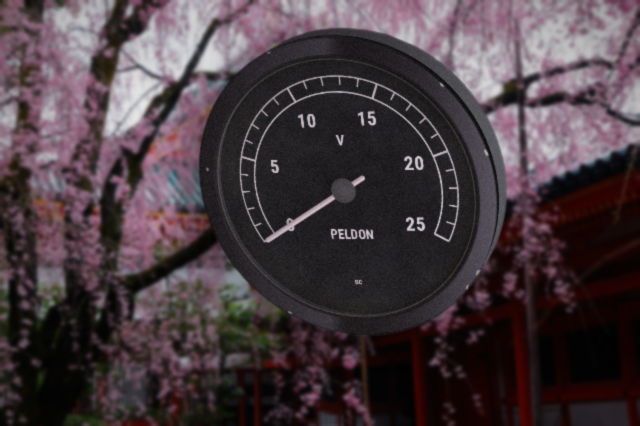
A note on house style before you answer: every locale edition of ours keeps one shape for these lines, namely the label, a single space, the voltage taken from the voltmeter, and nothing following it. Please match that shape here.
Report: 0 V
